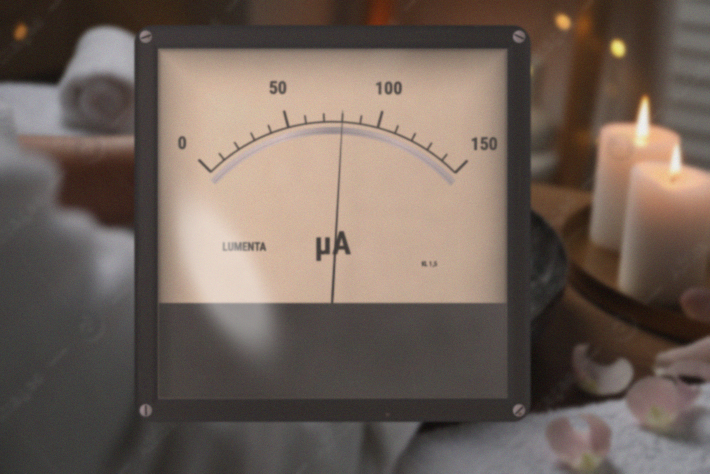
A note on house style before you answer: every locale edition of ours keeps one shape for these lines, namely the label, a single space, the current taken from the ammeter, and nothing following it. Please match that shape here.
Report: 80 µA
